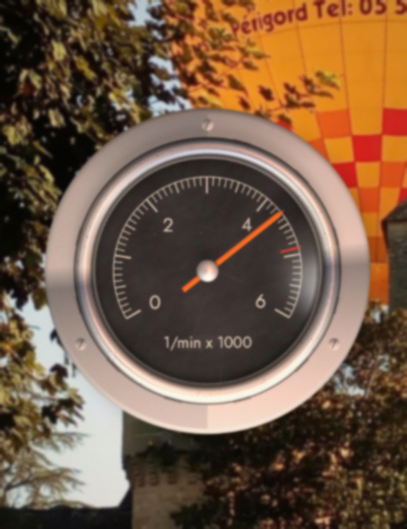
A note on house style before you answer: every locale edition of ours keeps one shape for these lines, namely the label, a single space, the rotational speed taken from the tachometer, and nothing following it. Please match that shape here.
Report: 4300 rpm
